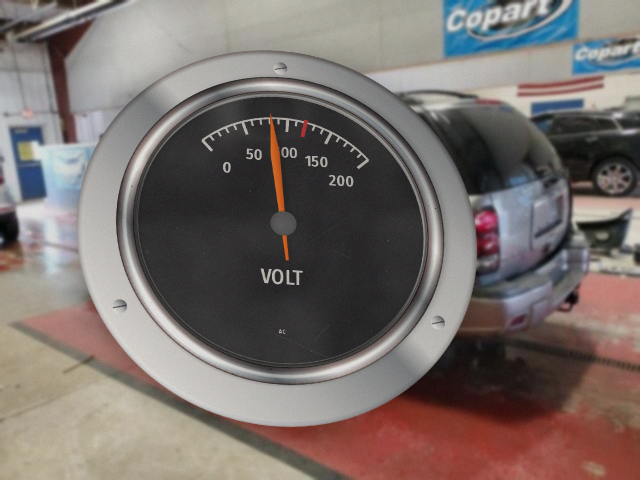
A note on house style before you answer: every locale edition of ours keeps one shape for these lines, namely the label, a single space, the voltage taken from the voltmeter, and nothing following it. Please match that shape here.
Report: 80 V
